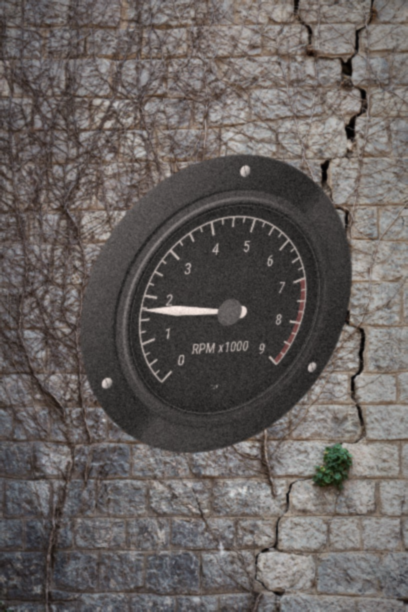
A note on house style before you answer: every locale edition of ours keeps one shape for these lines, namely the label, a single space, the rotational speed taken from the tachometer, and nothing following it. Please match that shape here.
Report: 1750 rpm
